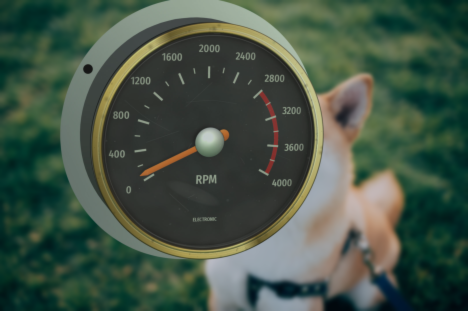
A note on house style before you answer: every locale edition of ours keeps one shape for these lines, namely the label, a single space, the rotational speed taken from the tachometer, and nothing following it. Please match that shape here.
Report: 100 rpm
